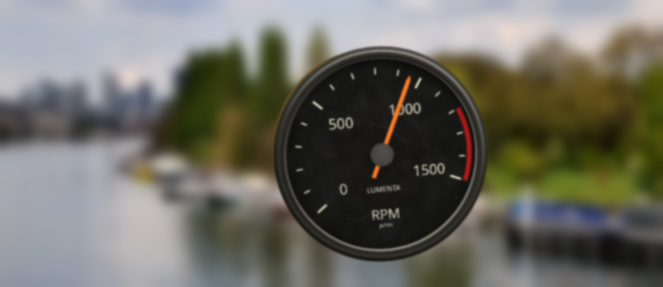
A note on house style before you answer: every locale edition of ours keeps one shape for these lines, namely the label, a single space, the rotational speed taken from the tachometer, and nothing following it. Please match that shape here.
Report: 950 rpm
